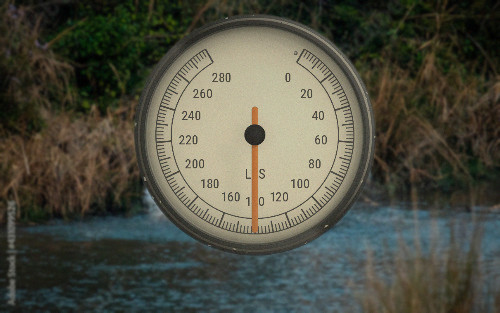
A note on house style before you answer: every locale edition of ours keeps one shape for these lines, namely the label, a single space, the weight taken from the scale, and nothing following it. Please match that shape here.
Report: 140 lb
